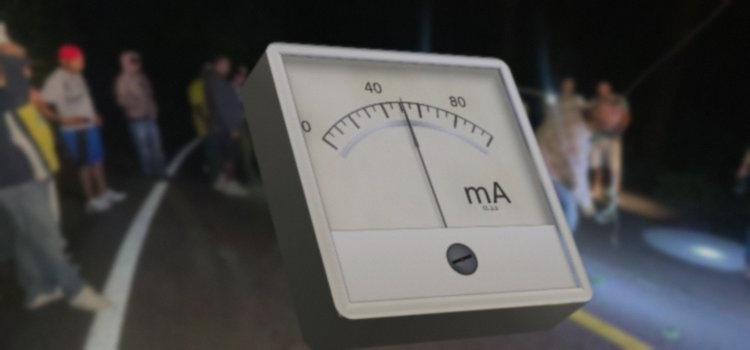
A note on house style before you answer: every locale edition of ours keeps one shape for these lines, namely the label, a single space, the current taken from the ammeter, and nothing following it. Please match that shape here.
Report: 50 mA
